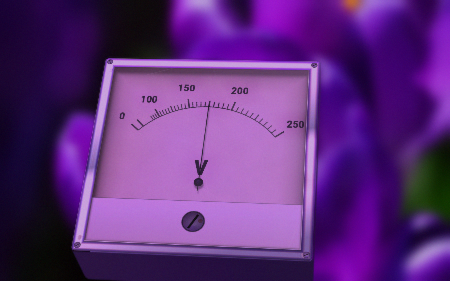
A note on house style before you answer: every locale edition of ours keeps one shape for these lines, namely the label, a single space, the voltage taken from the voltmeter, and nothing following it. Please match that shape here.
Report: 175 V
